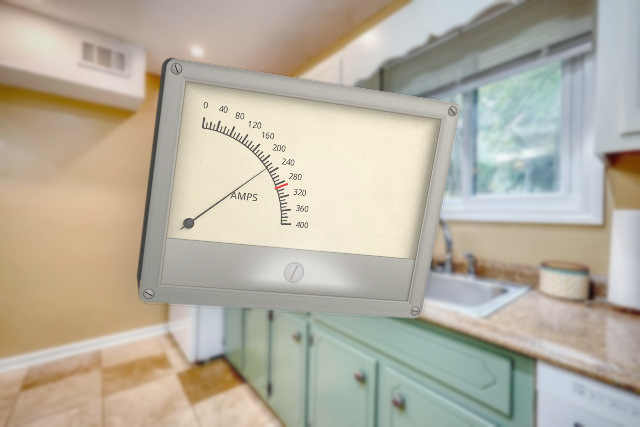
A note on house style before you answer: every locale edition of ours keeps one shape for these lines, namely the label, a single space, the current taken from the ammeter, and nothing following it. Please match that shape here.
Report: 220 A
